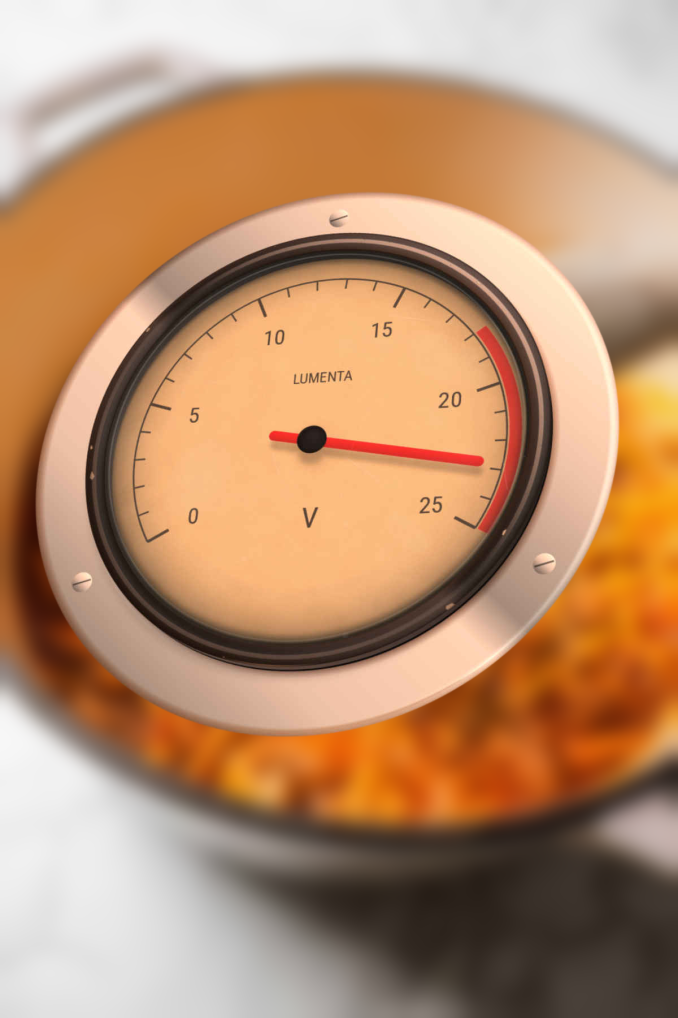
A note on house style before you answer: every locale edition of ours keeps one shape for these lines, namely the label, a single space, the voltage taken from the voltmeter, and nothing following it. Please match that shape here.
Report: 23 V
